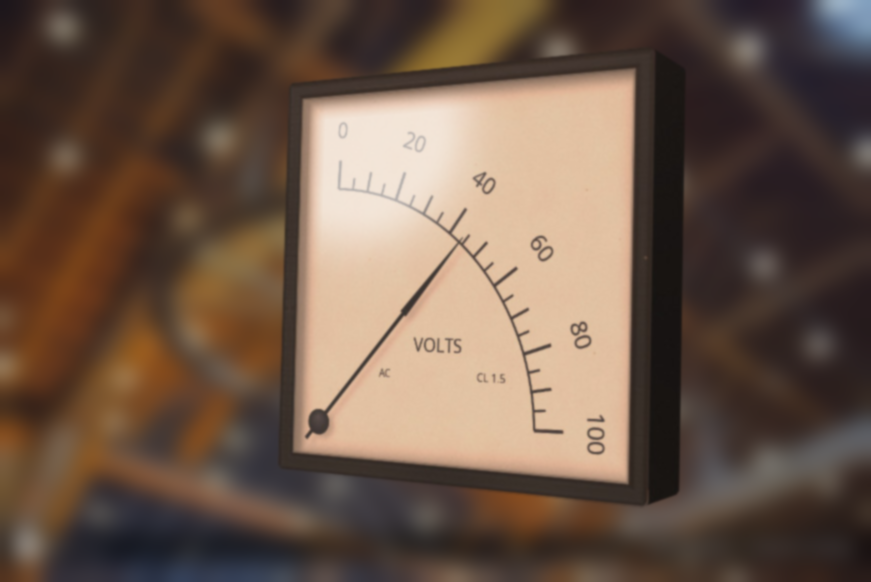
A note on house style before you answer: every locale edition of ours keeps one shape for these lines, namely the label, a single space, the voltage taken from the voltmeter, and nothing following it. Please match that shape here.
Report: 45 V
